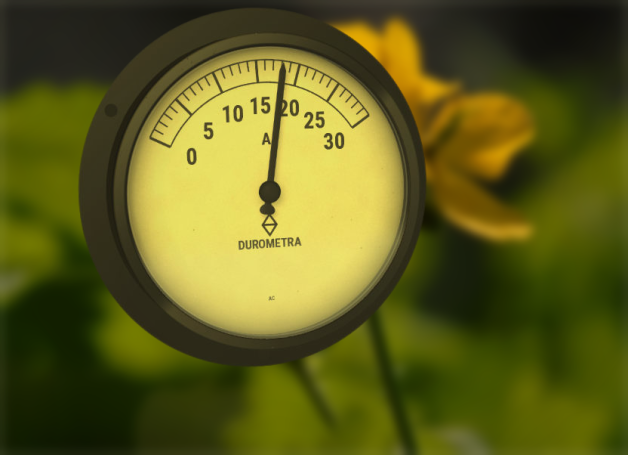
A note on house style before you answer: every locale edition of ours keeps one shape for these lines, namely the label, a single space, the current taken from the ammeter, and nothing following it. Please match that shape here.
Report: 18 A
